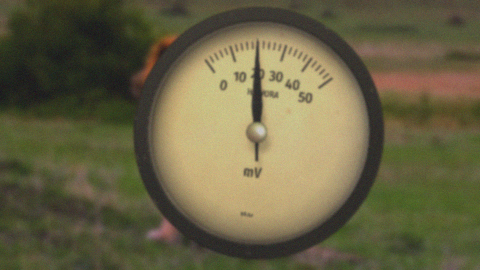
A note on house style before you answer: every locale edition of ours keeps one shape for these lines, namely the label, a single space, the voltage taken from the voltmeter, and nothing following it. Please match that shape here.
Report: 20 mV
